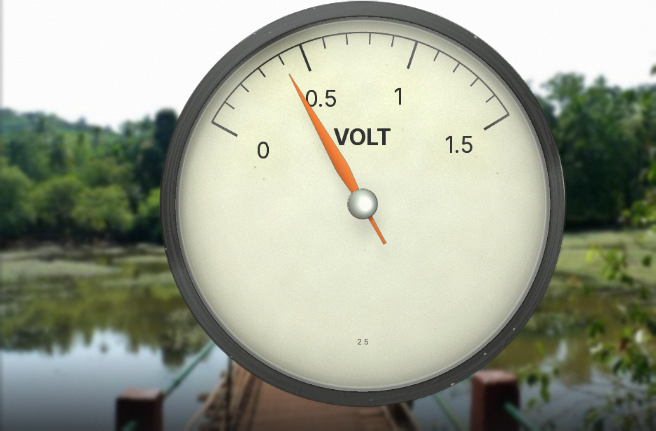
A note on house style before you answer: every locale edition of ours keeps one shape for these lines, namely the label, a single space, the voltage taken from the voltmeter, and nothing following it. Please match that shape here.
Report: 0.4 V
